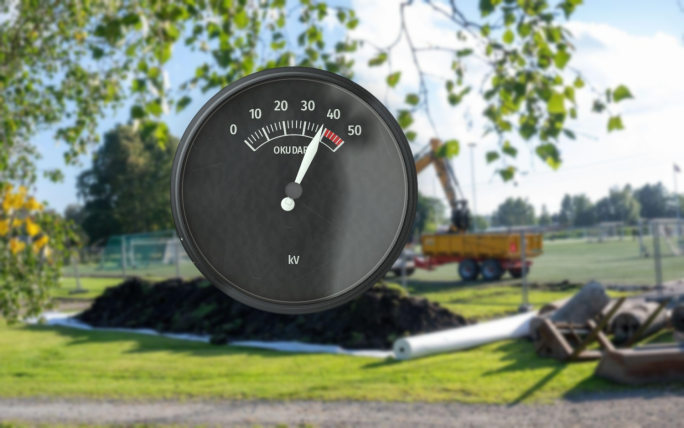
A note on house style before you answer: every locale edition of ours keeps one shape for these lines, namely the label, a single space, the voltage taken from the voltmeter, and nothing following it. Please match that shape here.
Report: 38 kV
